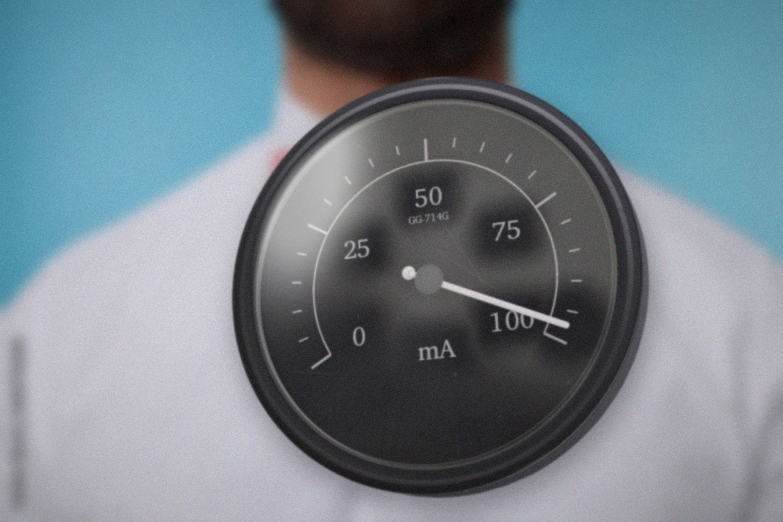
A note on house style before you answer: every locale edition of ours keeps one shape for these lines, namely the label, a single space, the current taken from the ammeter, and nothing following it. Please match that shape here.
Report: 97.5 mA
